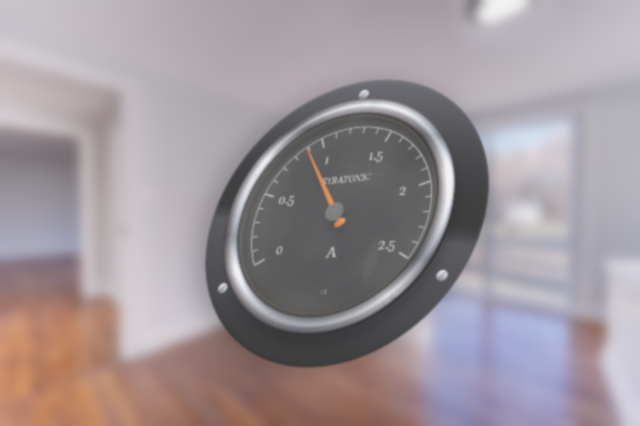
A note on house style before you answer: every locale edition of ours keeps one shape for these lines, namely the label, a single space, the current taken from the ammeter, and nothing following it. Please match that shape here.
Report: 0.9 A
